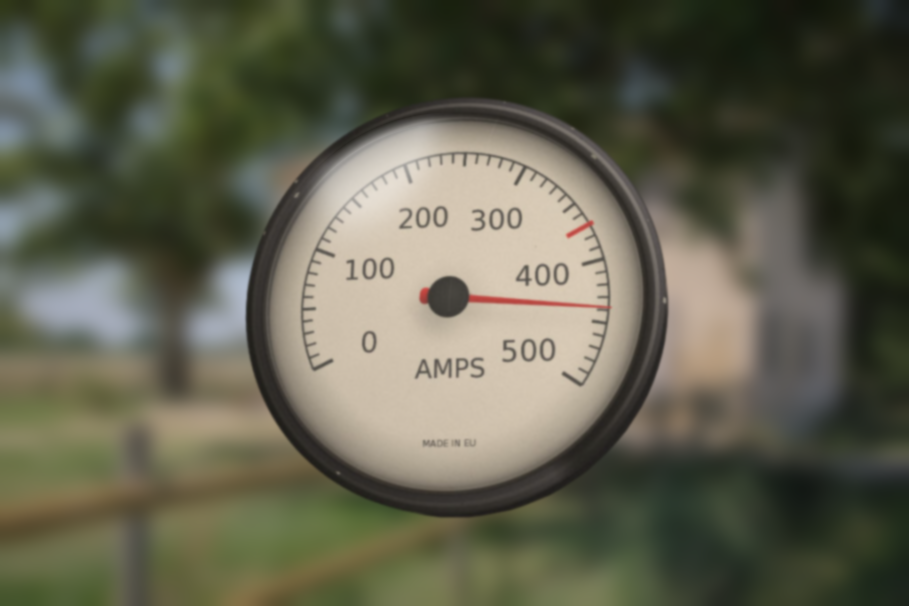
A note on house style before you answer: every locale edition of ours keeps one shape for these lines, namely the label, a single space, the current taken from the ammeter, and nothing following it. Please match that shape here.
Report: 440 A
